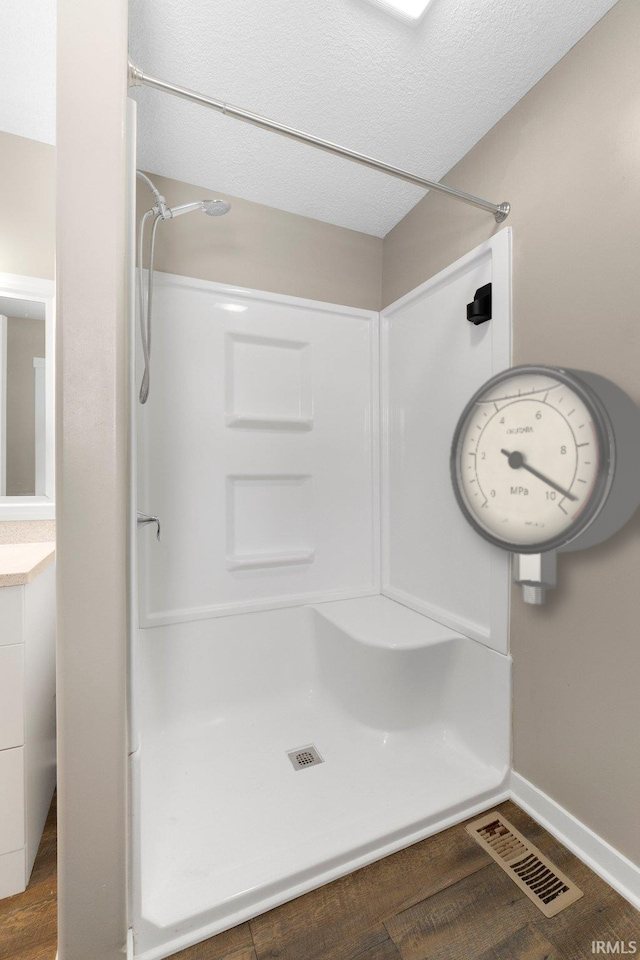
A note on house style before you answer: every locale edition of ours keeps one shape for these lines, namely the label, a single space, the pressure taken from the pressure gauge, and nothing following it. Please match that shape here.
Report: 9.5 MPa
